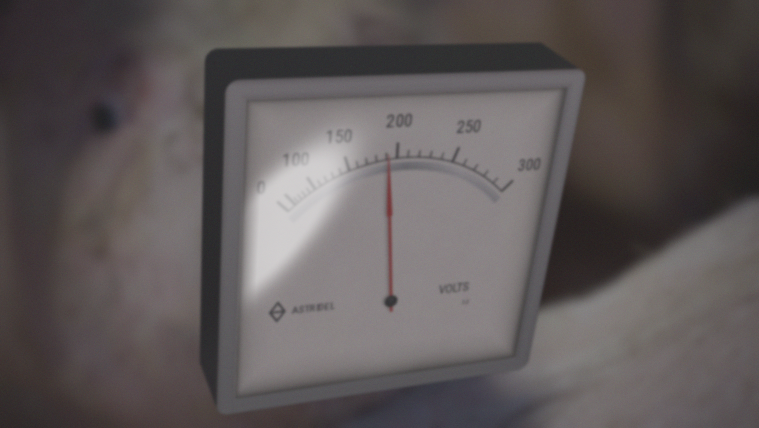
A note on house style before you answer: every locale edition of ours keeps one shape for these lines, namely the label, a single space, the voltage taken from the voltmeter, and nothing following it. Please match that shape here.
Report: 190 V
